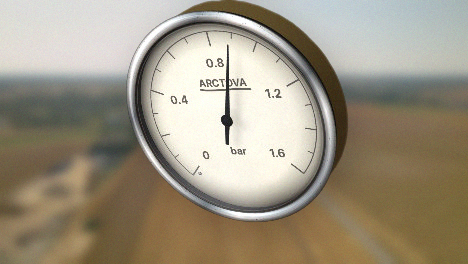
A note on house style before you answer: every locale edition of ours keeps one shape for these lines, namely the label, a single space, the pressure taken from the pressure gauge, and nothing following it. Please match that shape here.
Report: 0.9 bar
